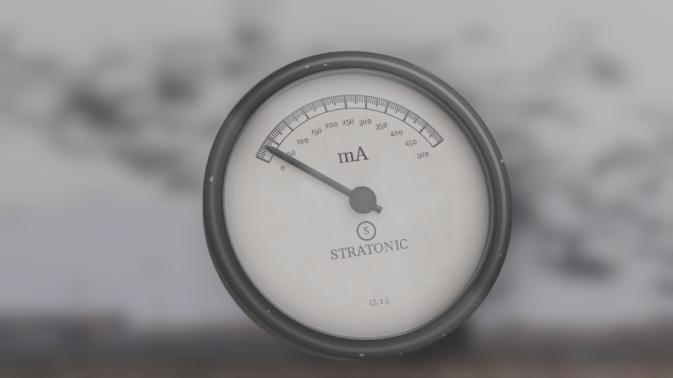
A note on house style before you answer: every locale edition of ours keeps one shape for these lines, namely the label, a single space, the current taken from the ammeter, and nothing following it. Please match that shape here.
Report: 25 mA
